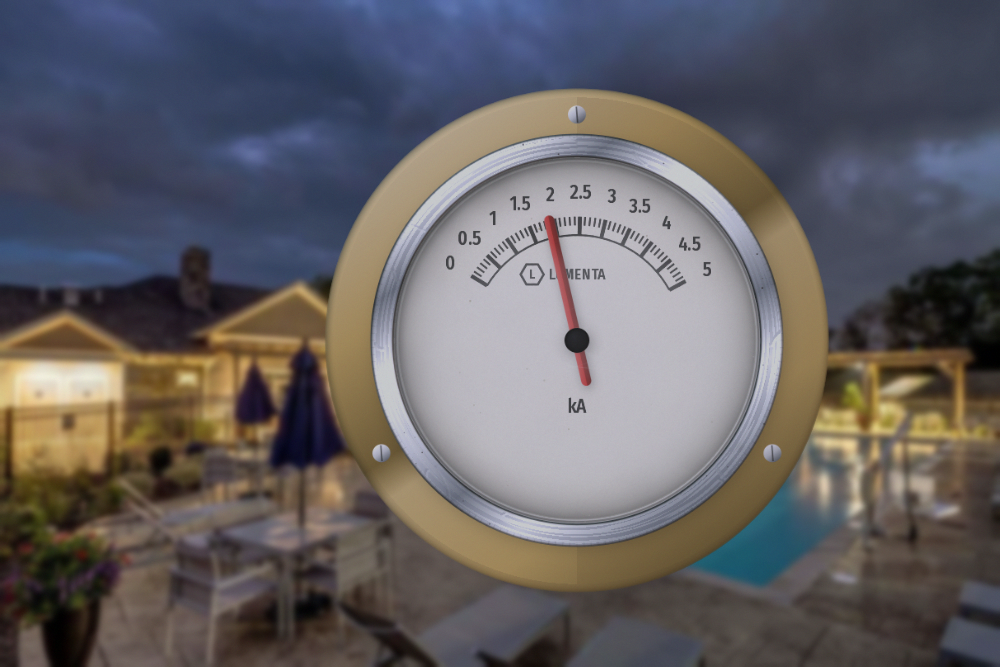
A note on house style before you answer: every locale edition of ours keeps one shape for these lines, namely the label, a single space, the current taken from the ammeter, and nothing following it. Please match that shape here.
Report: 1.9 kA
